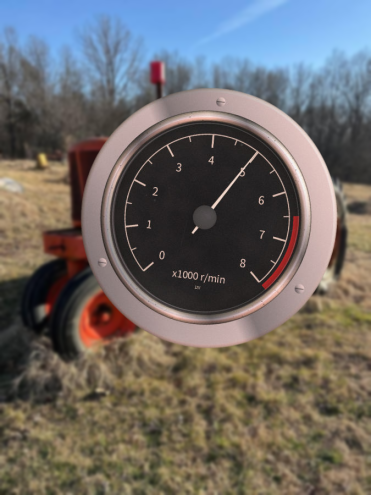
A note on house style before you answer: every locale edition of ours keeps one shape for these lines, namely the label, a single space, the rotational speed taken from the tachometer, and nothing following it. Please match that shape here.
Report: 5000 rpm
